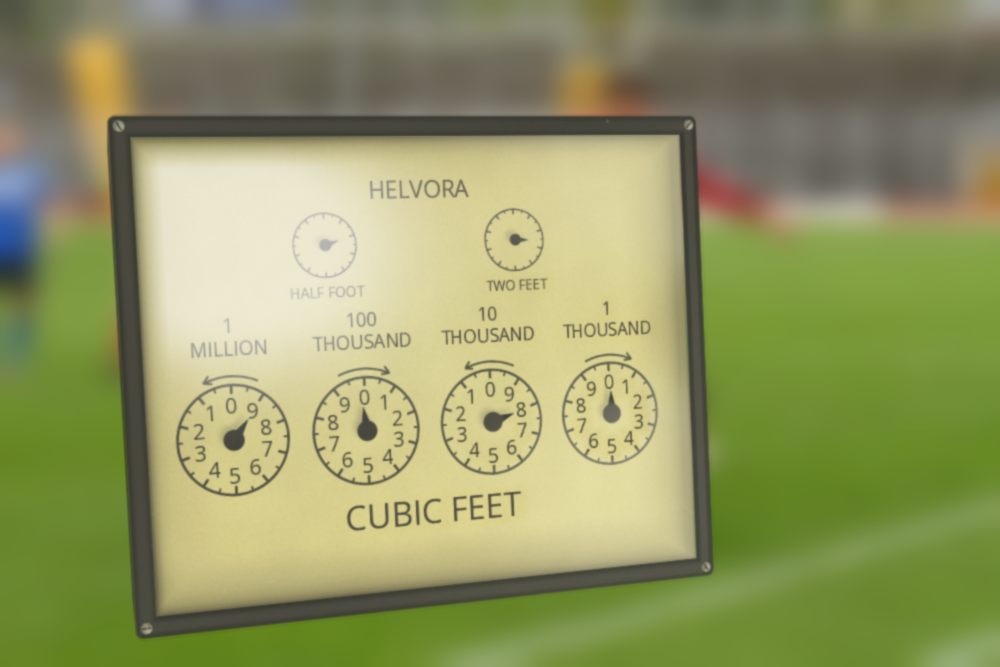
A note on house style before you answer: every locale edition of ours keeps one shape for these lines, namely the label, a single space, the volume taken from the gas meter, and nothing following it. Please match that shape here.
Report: 898000 ft³
